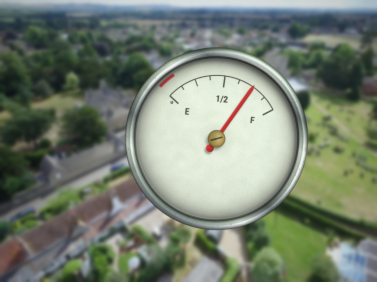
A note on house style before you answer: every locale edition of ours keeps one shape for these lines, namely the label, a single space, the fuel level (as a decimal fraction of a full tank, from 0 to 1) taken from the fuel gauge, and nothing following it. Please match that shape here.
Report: 0.75
